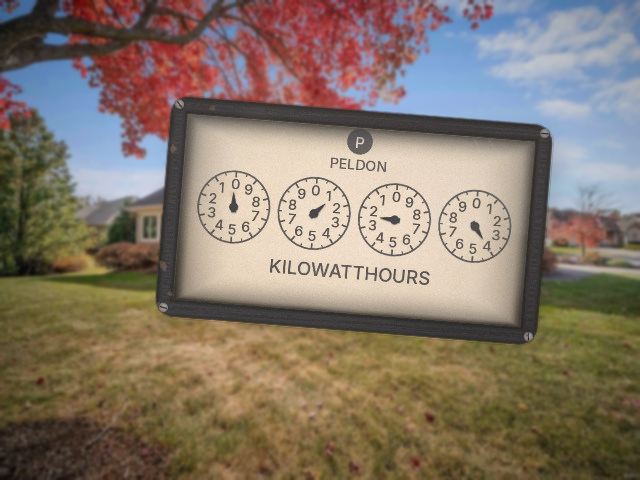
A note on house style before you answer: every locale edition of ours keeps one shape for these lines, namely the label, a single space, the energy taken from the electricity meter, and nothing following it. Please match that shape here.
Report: 124 kWh
